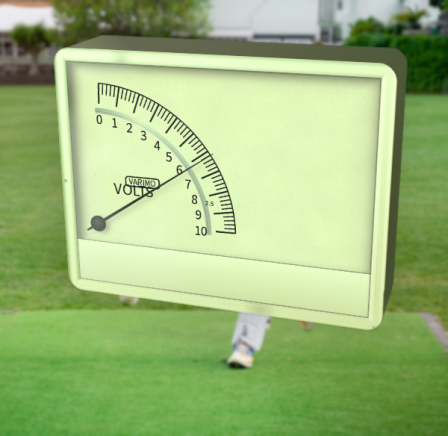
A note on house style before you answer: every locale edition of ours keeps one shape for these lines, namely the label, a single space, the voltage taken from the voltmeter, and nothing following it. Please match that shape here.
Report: 6.2 V
